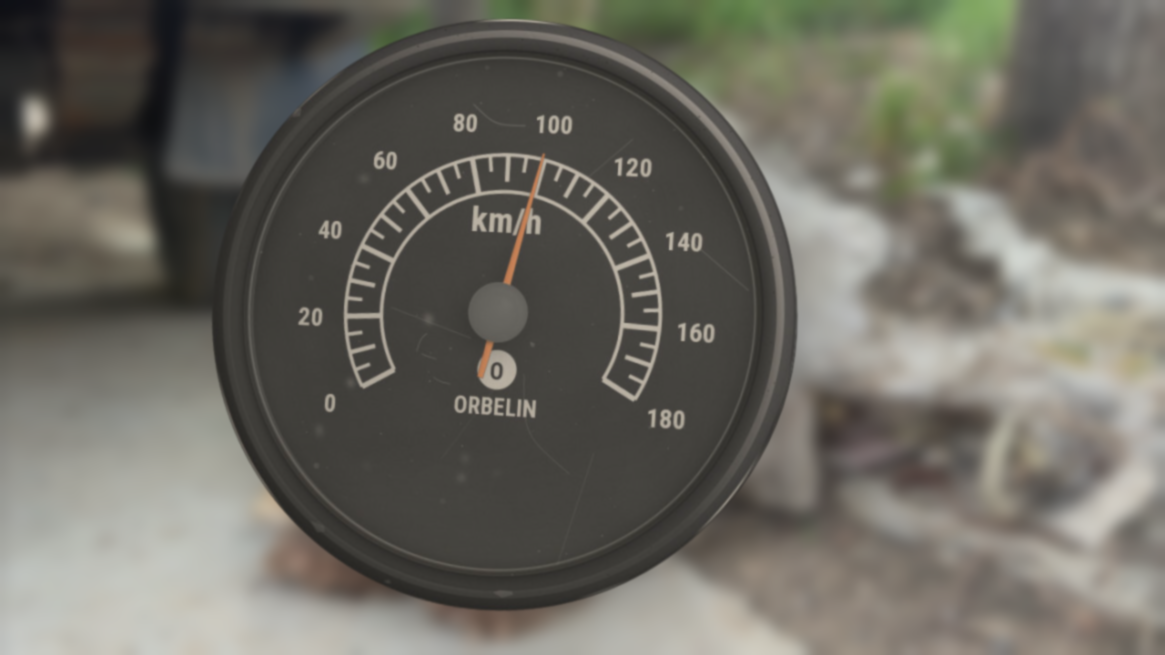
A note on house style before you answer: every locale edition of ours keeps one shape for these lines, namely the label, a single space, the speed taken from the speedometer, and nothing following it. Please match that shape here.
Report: 100 km/h
